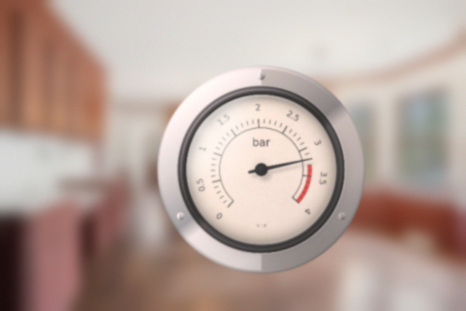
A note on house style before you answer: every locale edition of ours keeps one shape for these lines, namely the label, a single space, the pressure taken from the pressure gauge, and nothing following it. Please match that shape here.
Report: 3.2 bar
